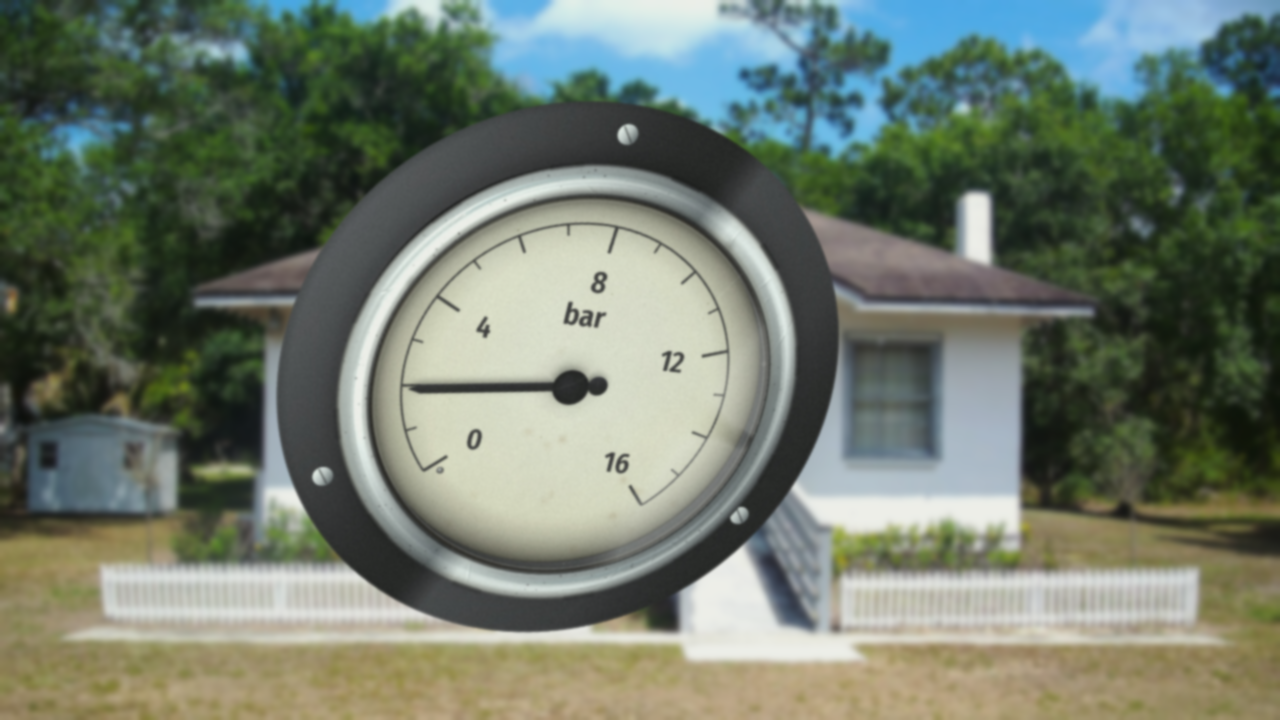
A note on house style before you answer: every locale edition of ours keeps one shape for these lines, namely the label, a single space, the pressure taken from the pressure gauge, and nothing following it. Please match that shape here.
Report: 2 bar
